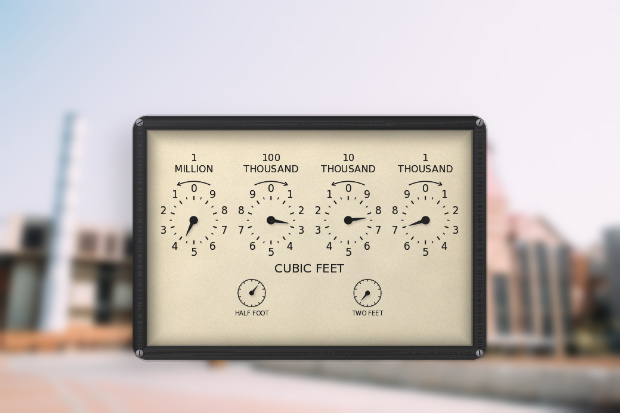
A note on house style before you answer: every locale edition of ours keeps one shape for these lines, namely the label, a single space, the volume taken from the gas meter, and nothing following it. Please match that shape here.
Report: 427700 ft³
